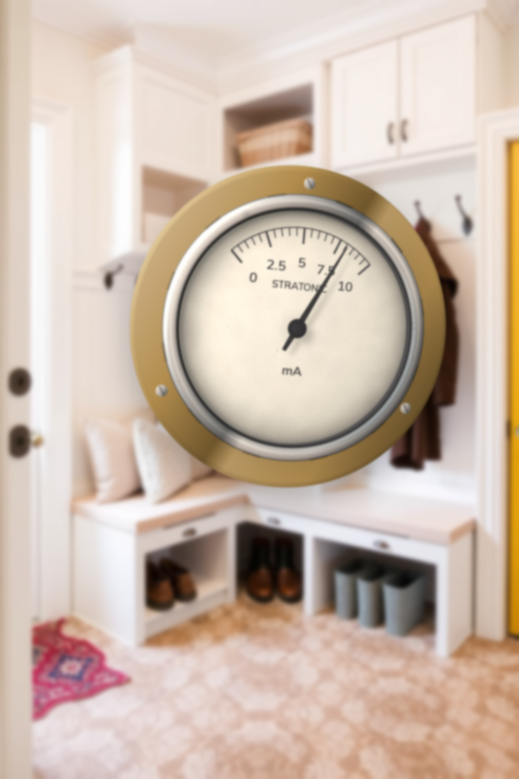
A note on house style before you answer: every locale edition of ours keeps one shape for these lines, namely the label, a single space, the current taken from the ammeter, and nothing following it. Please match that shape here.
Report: 8 mA
